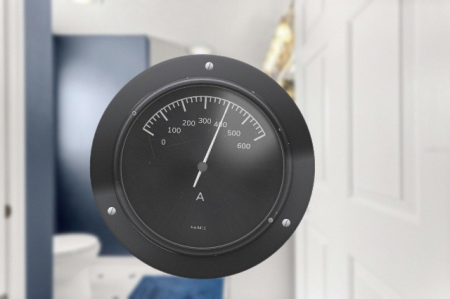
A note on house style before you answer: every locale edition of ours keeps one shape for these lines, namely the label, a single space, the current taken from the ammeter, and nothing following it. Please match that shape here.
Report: 400 A
